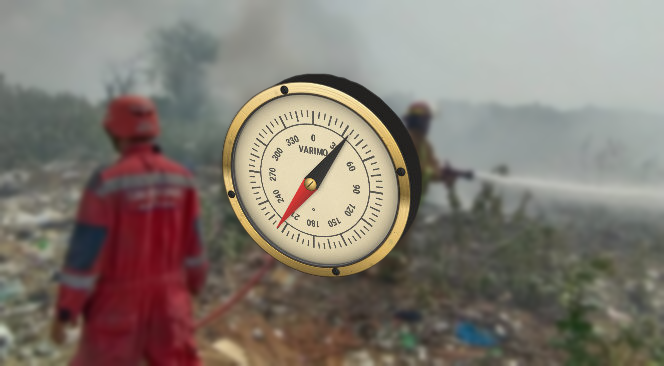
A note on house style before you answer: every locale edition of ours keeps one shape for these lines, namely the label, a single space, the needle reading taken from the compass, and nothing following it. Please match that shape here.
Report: 215 °
